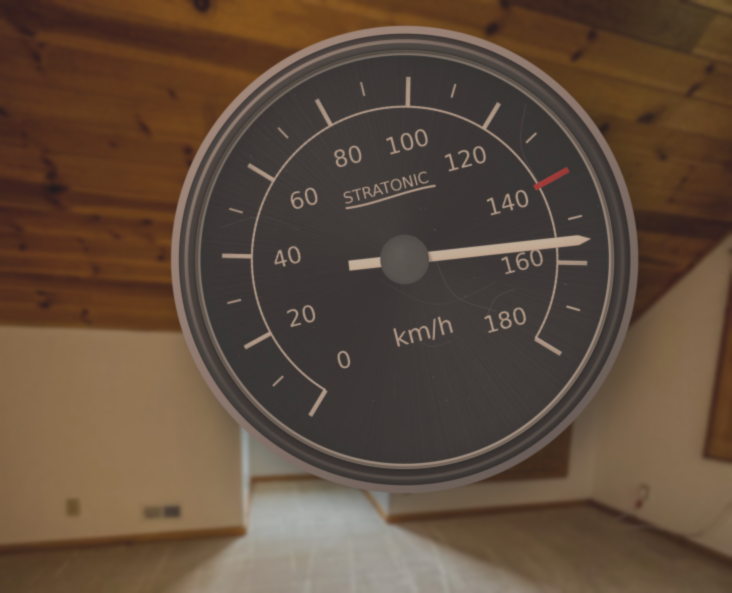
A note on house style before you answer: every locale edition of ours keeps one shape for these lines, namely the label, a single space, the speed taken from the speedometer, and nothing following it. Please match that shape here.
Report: 155 km/h
